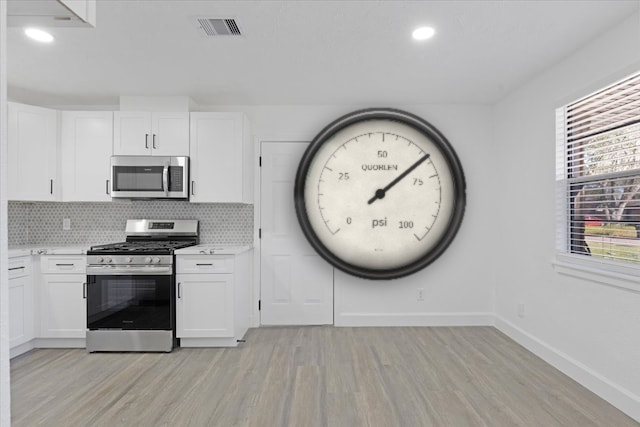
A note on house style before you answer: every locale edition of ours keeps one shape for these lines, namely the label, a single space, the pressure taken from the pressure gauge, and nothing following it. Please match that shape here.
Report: 67.5 psi
